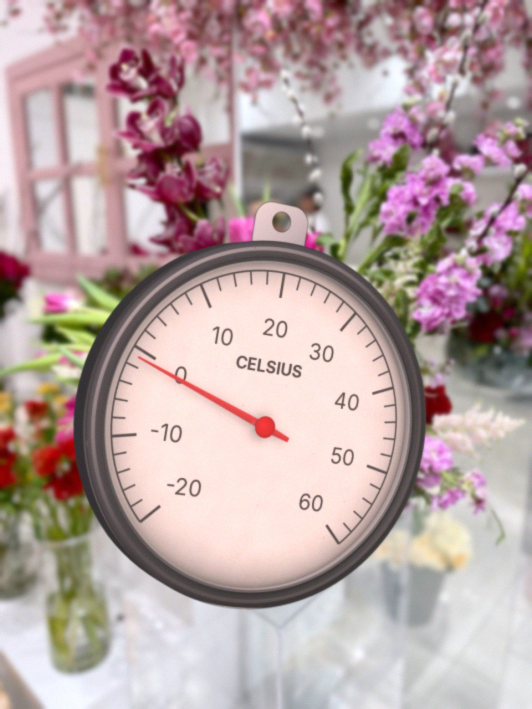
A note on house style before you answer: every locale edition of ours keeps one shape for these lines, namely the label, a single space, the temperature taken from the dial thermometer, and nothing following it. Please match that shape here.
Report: -1 °C
